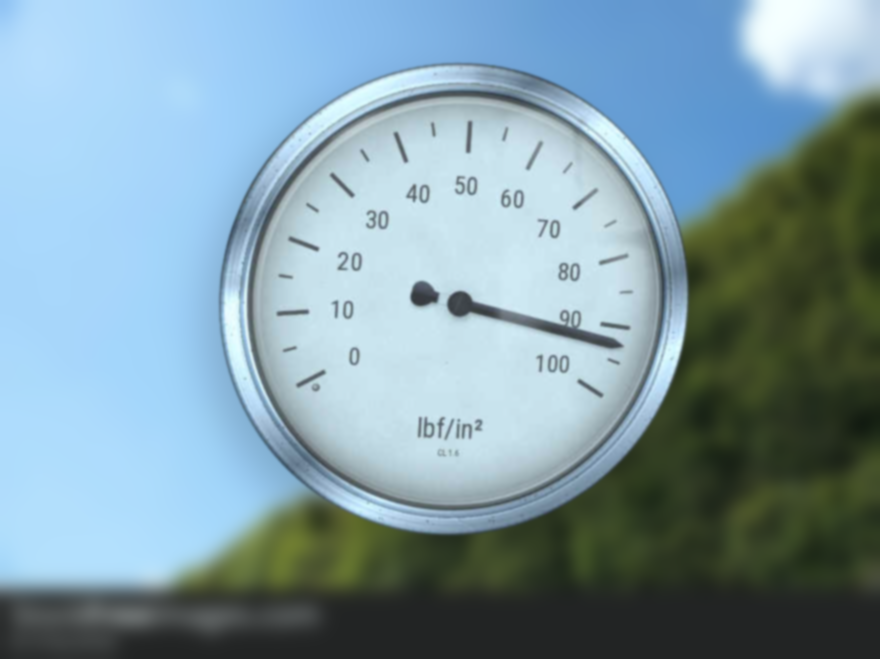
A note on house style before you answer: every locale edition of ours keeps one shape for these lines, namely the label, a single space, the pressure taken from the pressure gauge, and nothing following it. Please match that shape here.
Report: 92.5 psi
